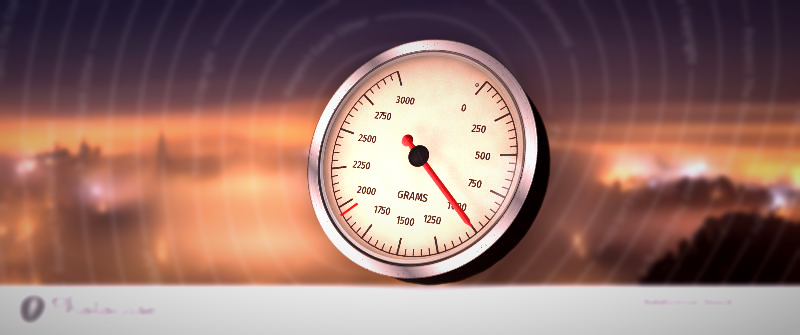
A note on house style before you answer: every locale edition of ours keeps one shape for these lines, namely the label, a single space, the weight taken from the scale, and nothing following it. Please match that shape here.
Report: 1000 g
